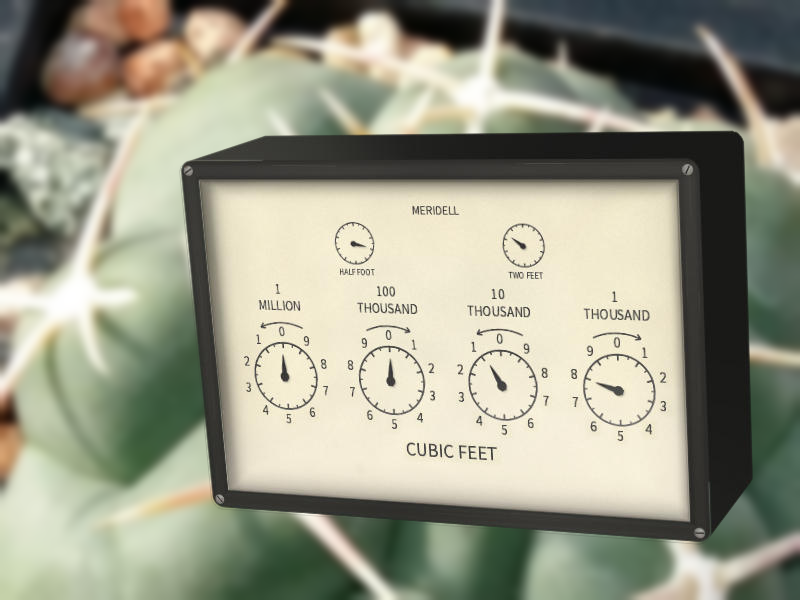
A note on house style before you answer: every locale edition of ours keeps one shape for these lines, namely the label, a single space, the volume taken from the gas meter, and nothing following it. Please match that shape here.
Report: 800 ft³
